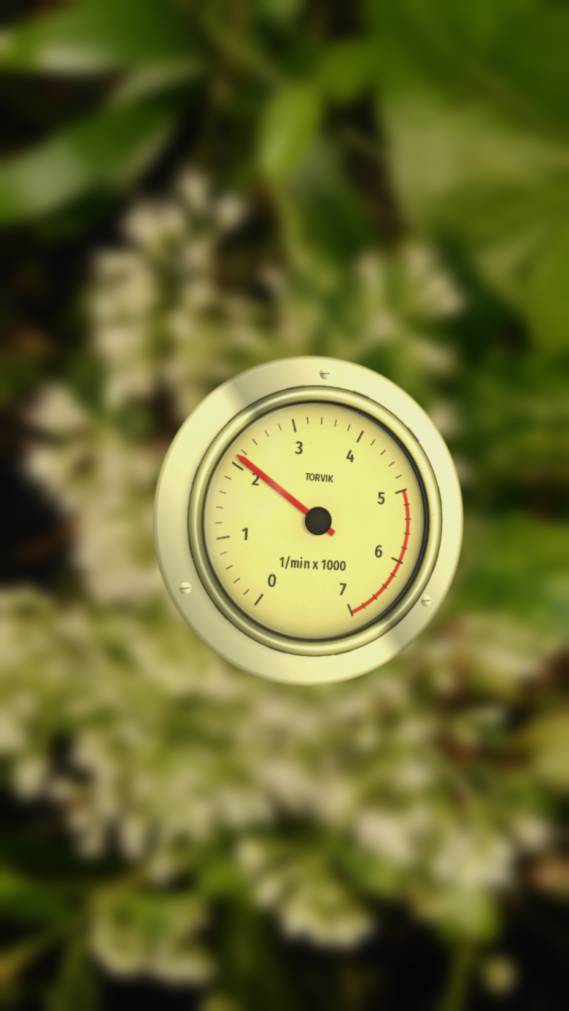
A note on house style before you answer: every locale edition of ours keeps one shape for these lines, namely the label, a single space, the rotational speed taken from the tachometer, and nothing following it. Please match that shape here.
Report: 2100 rpm
